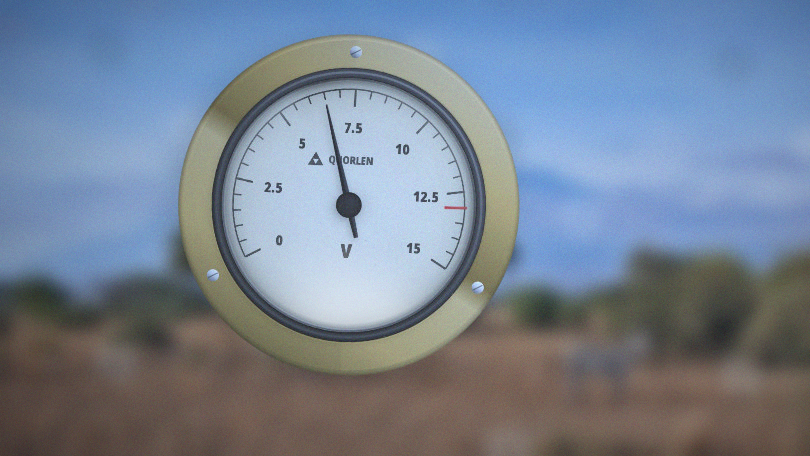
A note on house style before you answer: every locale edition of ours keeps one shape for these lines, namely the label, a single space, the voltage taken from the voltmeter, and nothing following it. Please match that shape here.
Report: 6.5 V
